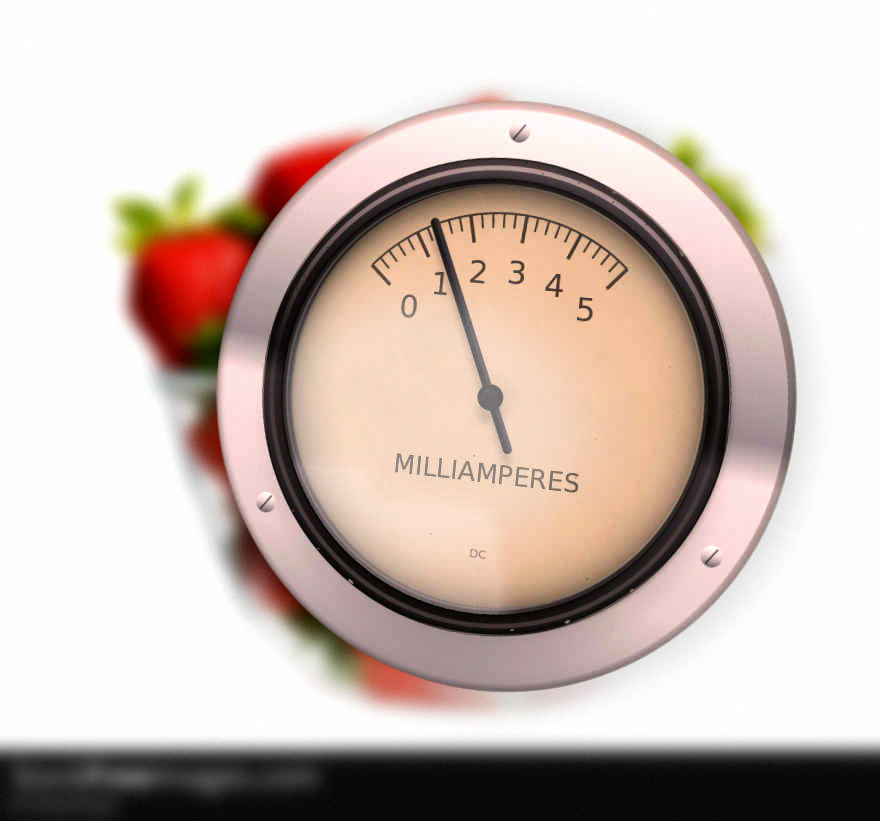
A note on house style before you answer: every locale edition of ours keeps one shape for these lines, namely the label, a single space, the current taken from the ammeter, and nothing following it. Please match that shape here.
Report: 1.4 mA
